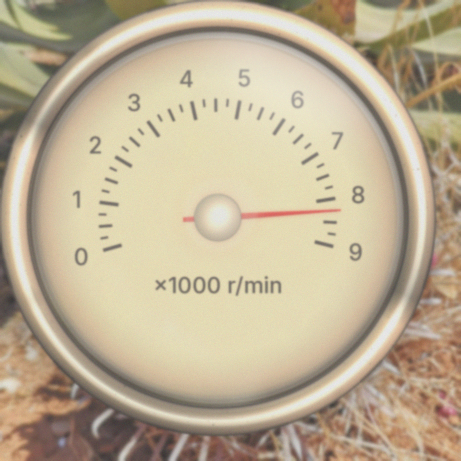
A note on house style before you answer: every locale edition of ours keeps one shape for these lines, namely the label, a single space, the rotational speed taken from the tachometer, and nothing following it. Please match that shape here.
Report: 8250 rpm
